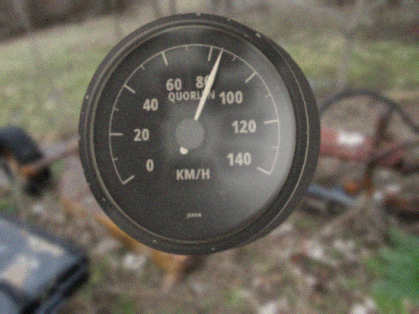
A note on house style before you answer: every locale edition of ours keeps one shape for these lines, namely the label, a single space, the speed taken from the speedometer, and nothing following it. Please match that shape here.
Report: 85 km/h
